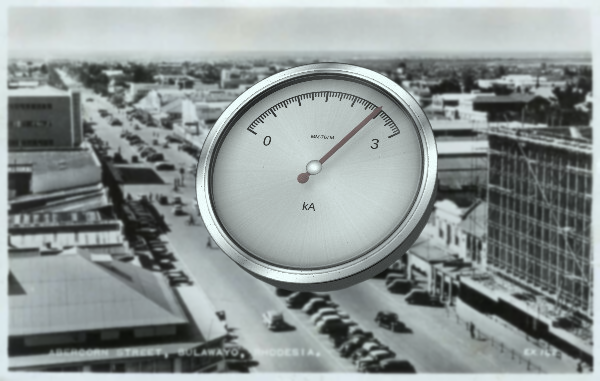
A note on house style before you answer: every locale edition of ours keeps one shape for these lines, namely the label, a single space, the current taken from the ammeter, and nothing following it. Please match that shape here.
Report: 2.5 kA
